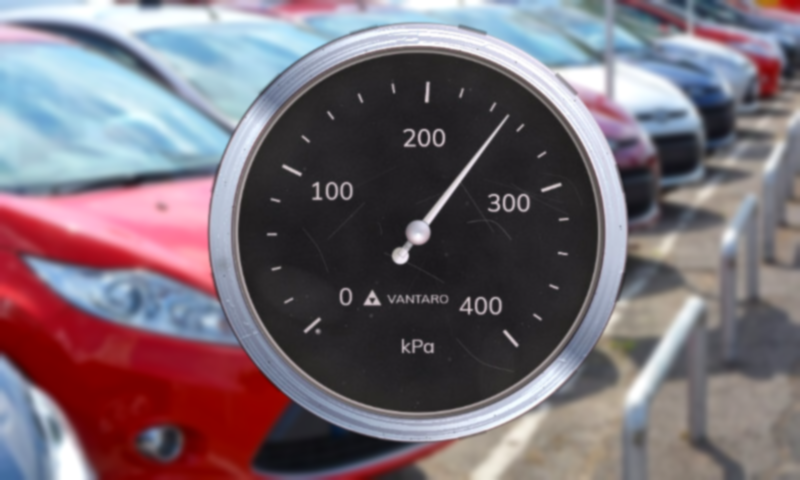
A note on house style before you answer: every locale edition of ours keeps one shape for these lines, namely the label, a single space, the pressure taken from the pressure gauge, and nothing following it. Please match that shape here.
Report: 250 kPa
